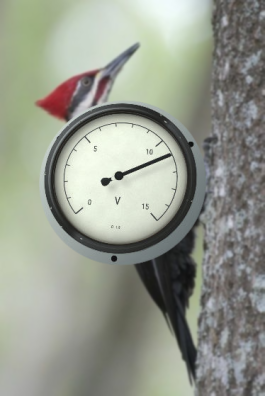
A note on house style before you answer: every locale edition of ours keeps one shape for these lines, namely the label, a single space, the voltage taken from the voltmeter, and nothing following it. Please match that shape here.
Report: 11 V
